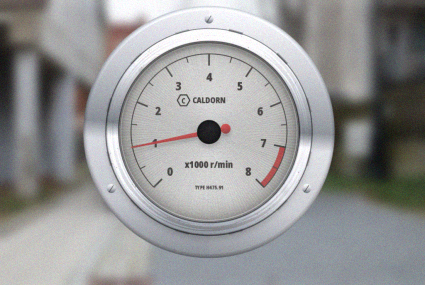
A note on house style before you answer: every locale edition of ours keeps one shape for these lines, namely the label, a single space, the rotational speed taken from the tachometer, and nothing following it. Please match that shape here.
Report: 1000 rpm
